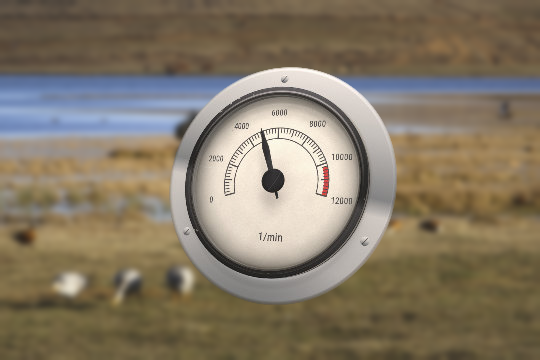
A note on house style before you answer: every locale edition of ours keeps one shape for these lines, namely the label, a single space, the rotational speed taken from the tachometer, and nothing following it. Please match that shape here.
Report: 5000 rpm
